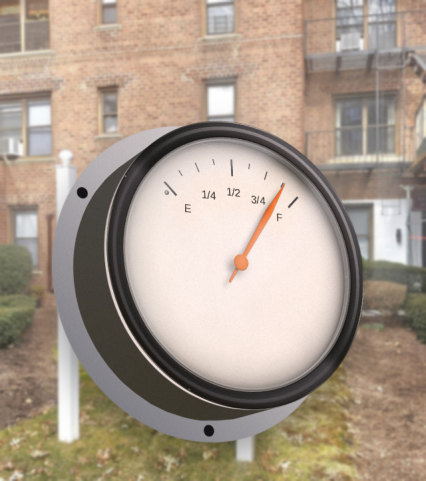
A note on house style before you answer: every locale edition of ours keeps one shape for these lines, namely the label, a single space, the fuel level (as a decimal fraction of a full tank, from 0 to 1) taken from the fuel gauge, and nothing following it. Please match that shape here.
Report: 0.875
